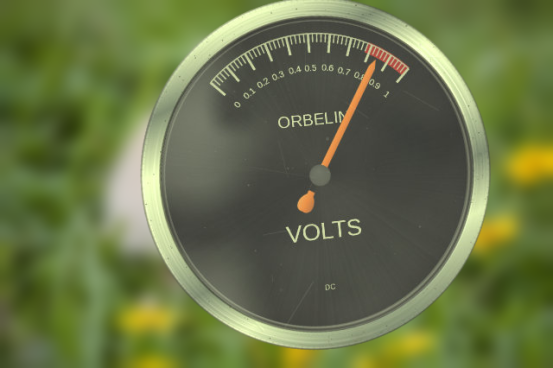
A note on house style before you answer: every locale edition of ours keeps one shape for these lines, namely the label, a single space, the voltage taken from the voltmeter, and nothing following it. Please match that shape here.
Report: 0.84 V
